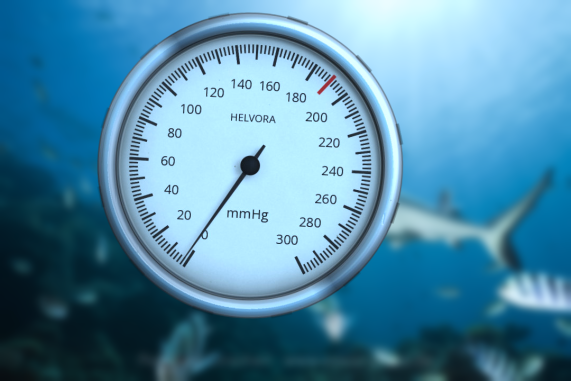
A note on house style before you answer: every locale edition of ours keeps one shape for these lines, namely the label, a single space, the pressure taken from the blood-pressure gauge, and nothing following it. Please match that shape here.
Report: 2 mmHg
